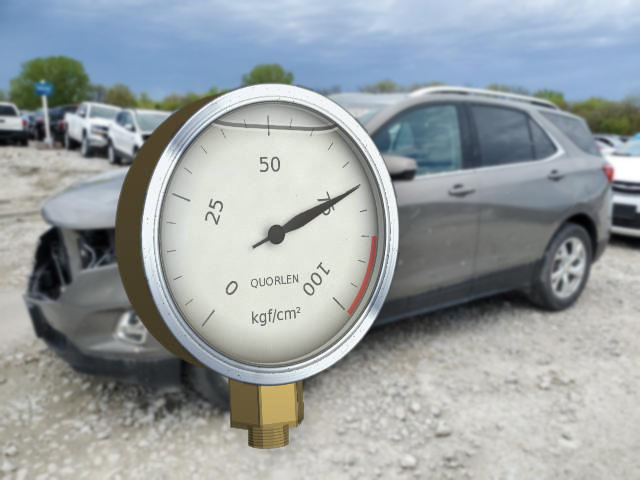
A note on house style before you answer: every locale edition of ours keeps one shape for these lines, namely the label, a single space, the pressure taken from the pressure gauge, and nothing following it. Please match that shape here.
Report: 75 kg/cm²
